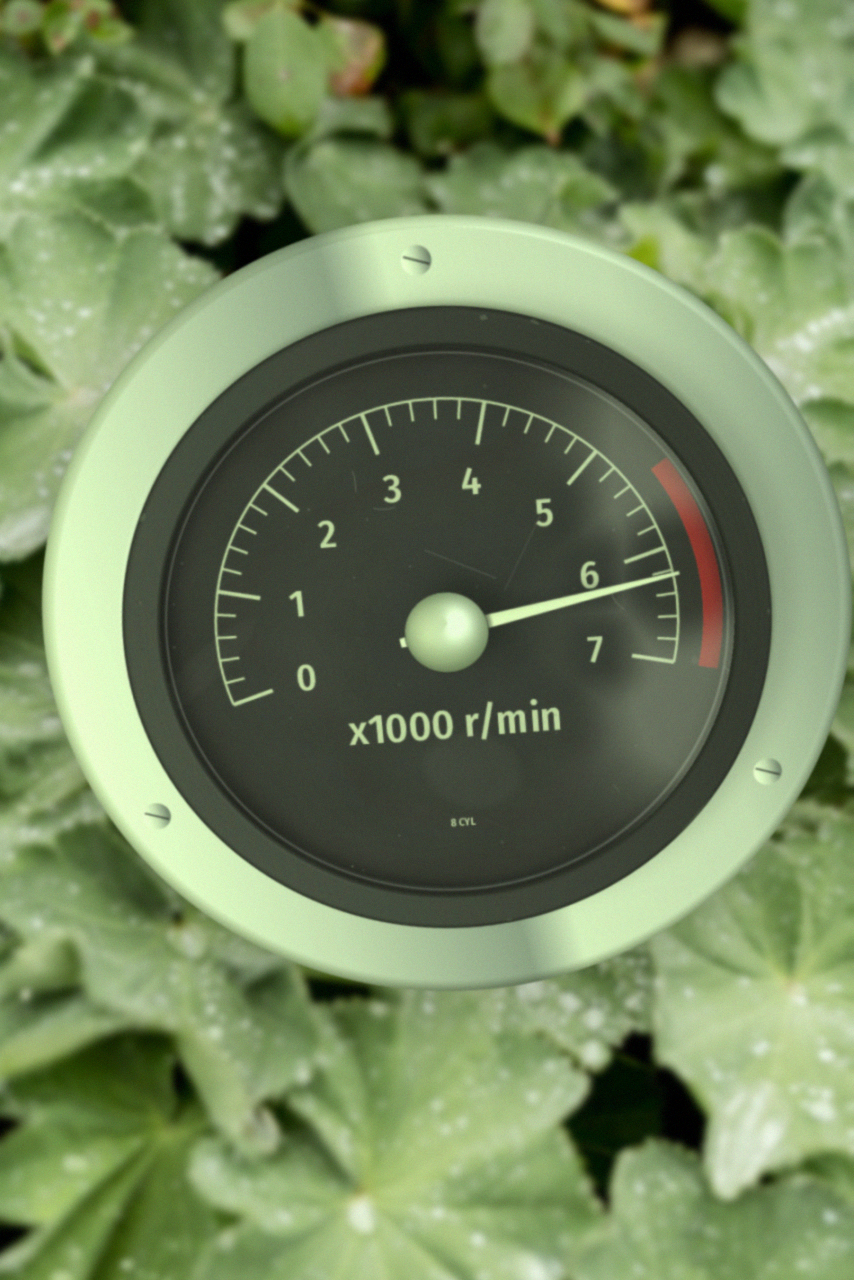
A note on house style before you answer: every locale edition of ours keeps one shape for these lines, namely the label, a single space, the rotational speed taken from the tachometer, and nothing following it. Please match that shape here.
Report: 6200 rpm
